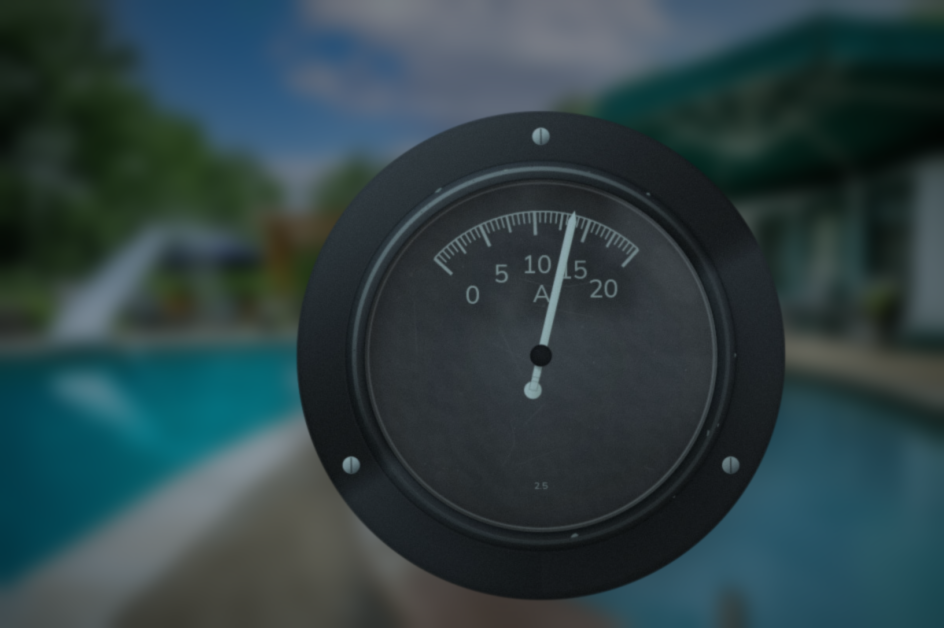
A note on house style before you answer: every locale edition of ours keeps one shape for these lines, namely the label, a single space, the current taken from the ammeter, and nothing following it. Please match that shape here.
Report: 13.5 A
